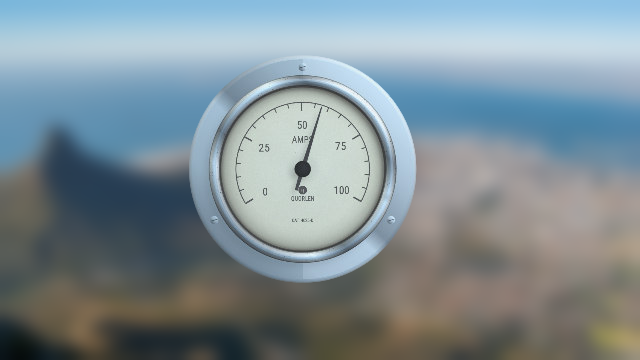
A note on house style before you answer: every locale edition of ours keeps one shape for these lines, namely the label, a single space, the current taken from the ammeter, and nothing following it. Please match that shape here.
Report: 57.5 A
